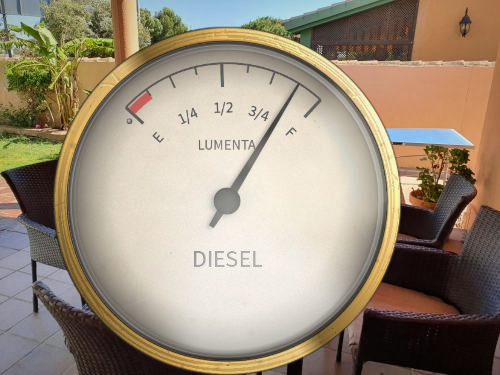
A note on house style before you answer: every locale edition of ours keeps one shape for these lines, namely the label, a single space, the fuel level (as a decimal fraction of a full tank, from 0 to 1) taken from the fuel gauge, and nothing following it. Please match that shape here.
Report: 0.875
